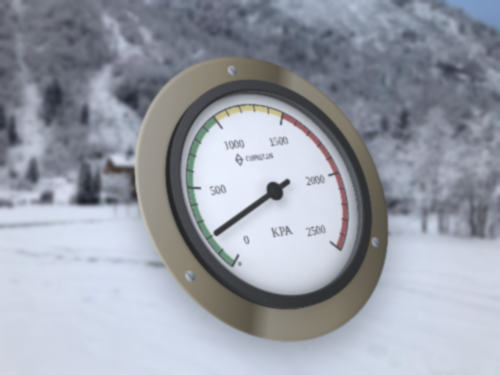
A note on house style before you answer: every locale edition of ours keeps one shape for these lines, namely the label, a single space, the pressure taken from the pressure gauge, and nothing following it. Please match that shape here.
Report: 200 kPa
